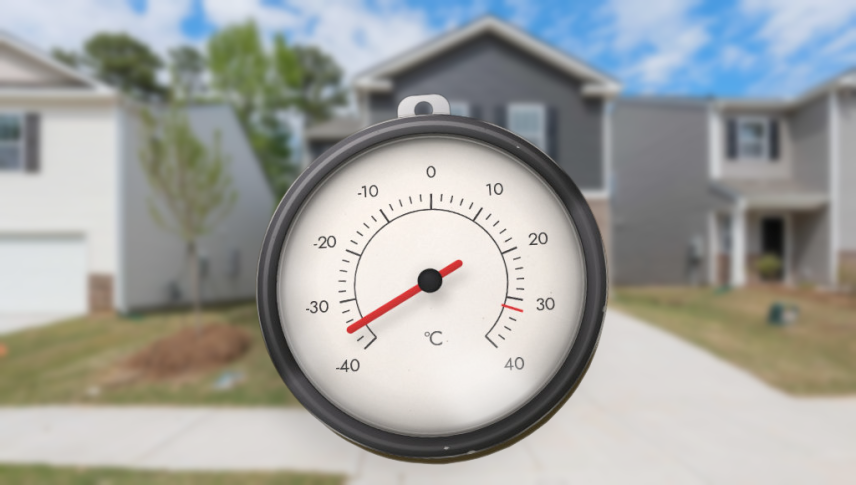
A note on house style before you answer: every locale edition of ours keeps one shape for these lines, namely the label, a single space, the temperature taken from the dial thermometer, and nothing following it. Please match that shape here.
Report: -36 °C
